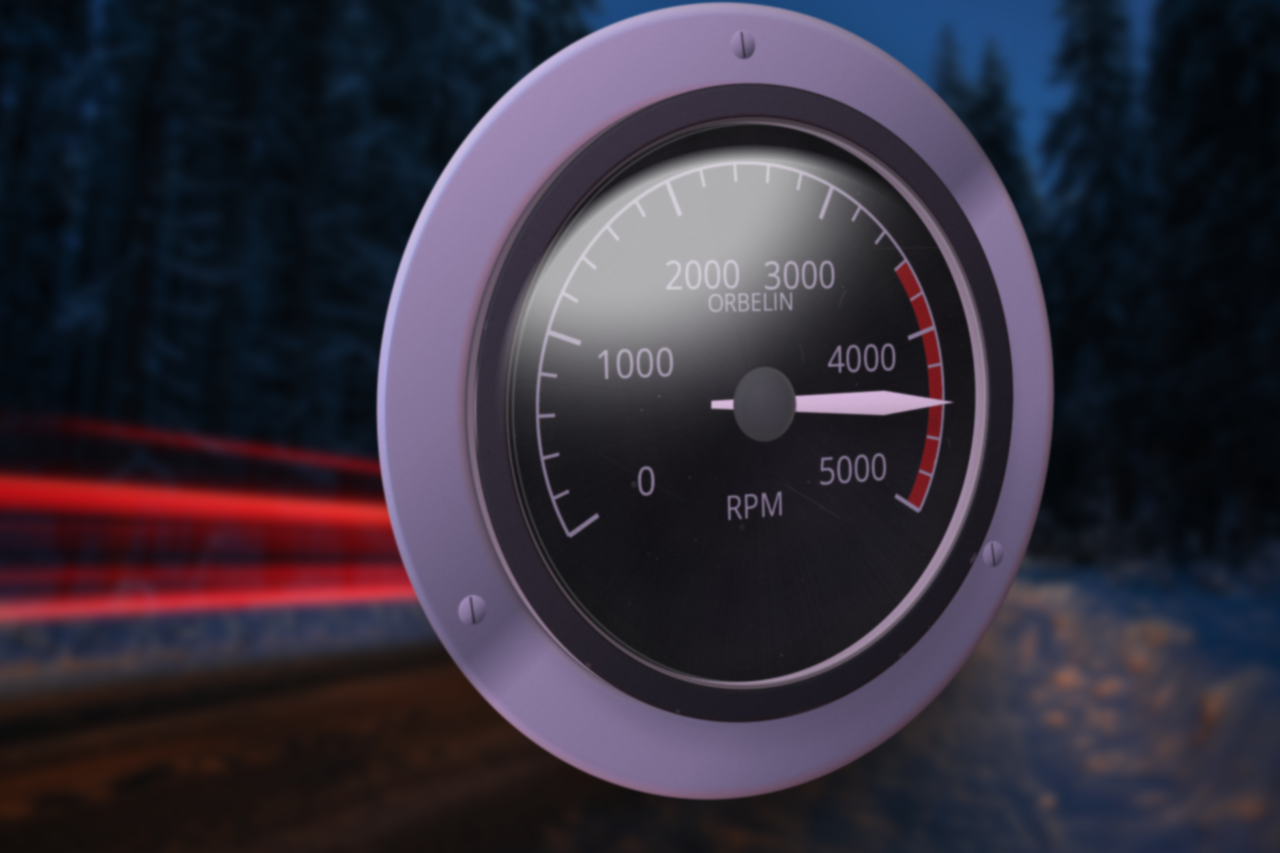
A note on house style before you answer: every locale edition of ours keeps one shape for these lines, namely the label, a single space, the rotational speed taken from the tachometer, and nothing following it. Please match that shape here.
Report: 4400 rpm
